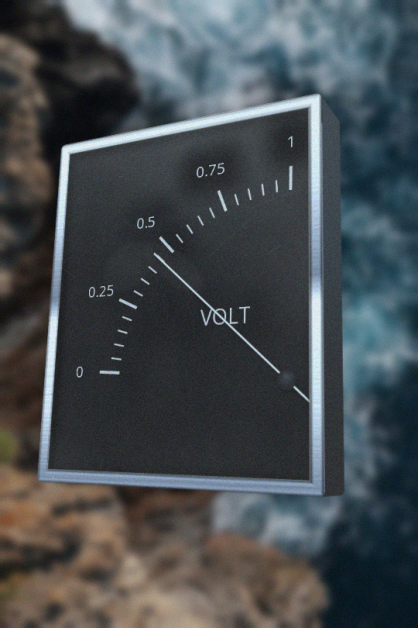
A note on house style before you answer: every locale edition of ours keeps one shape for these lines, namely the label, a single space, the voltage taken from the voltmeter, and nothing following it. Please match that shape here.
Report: 0.45 V
